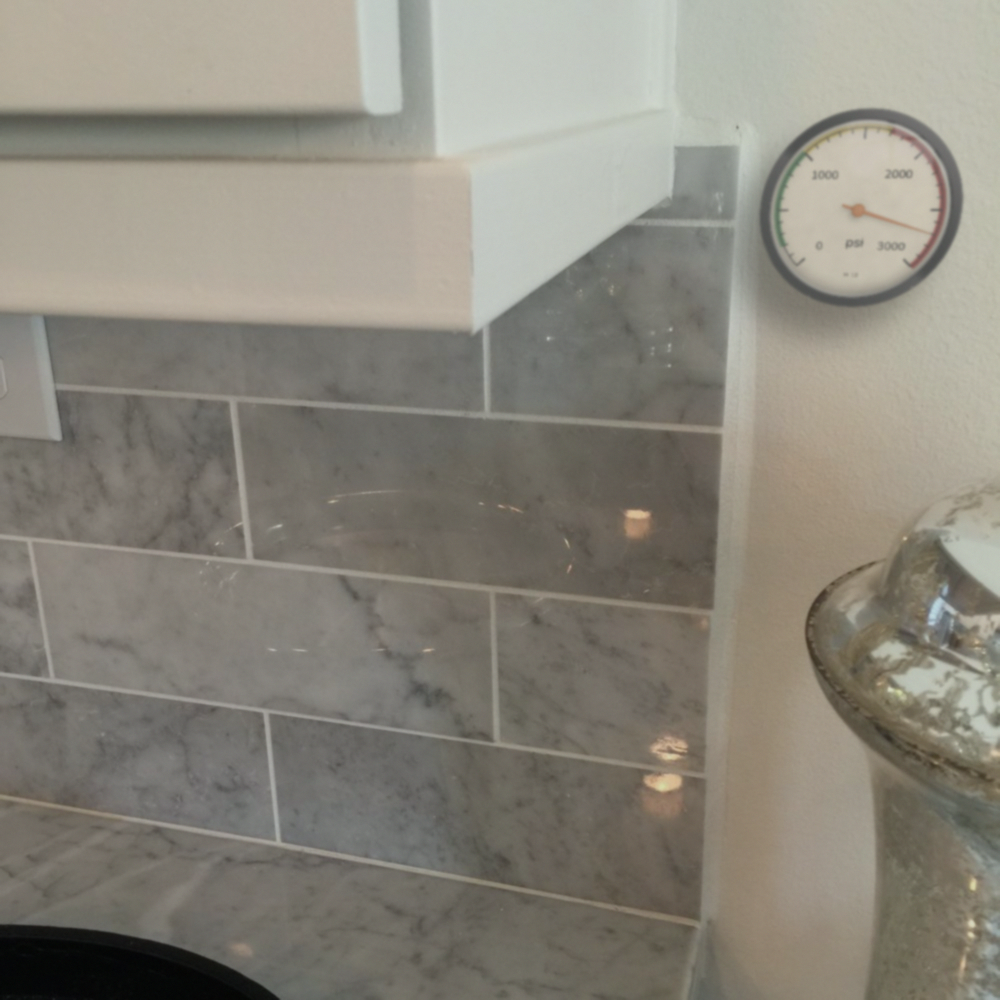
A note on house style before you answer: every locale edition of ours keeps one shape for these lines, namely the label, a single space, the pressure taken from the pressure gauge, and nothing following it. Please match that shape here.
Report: 2700 psi
